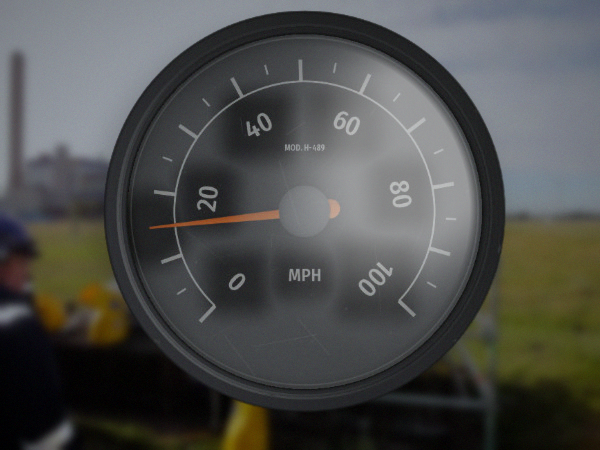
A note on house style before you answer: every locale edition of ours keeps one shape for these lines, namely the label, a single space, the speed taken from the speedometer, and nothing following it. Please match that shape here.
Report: 15 mph
